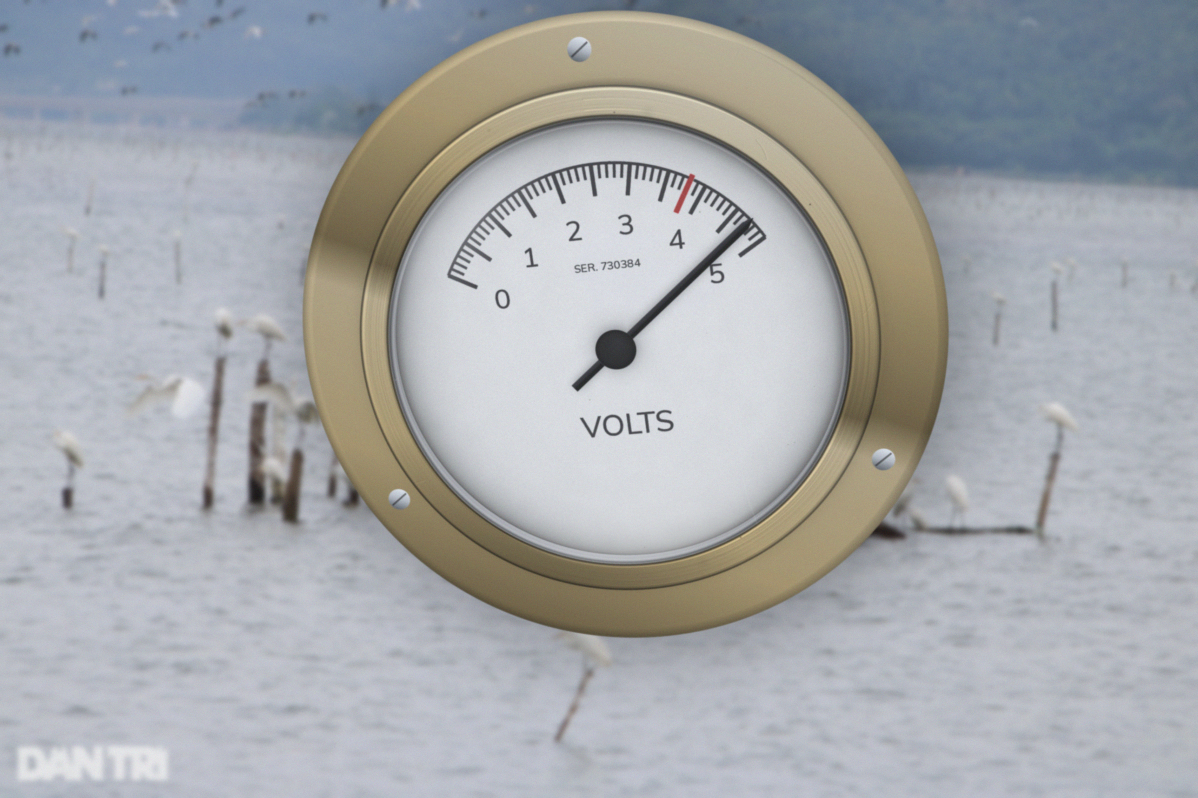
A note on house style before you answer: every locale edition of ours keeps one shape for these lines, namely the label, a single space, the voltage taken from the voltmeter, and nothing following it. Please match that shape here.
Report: 4.7 V
